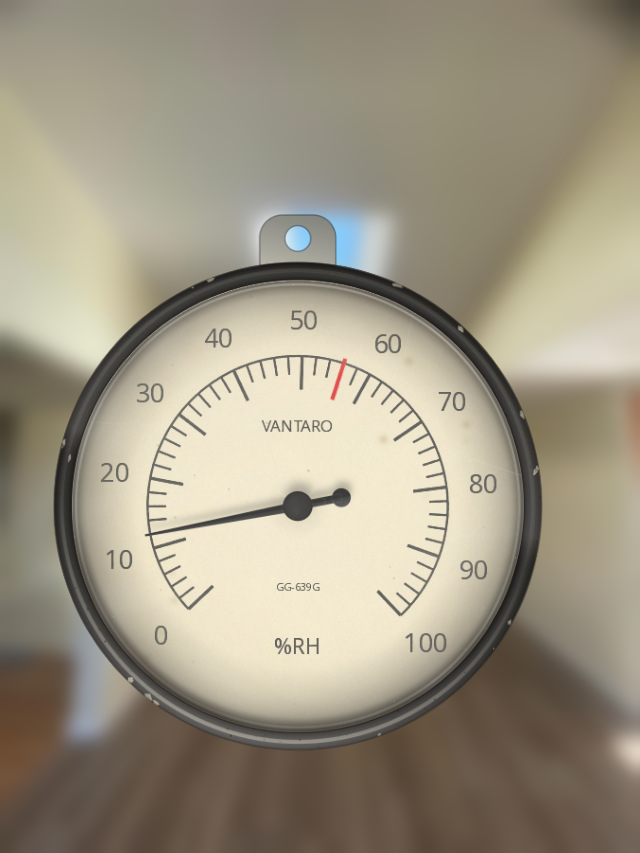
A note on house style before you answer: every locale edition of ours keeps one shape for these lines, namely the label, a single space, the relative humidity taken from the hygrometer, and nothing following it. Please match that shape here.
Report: 12 %
